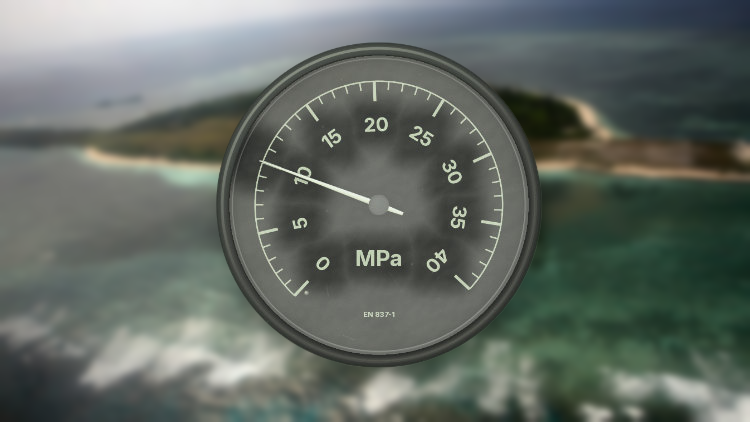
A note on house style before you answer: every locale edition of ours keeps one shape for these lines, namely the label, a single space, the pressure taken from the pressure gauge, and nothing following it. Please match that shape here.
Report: 10 MPa
